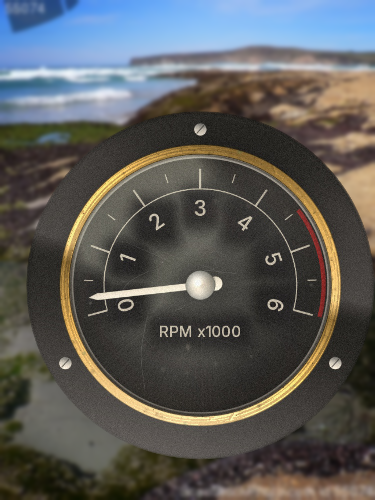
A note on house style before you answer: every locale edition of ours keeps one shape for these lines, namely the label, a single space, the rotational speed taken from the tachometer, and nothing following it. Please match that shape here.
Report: 250 rpm
